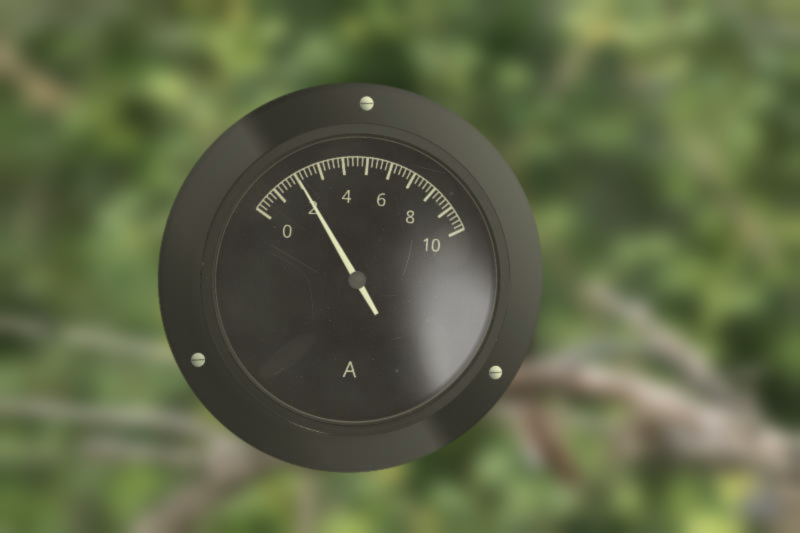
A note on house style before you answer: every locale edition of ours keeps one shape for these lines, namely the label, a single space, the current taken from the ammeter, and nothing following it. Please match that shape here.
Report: 2 A
